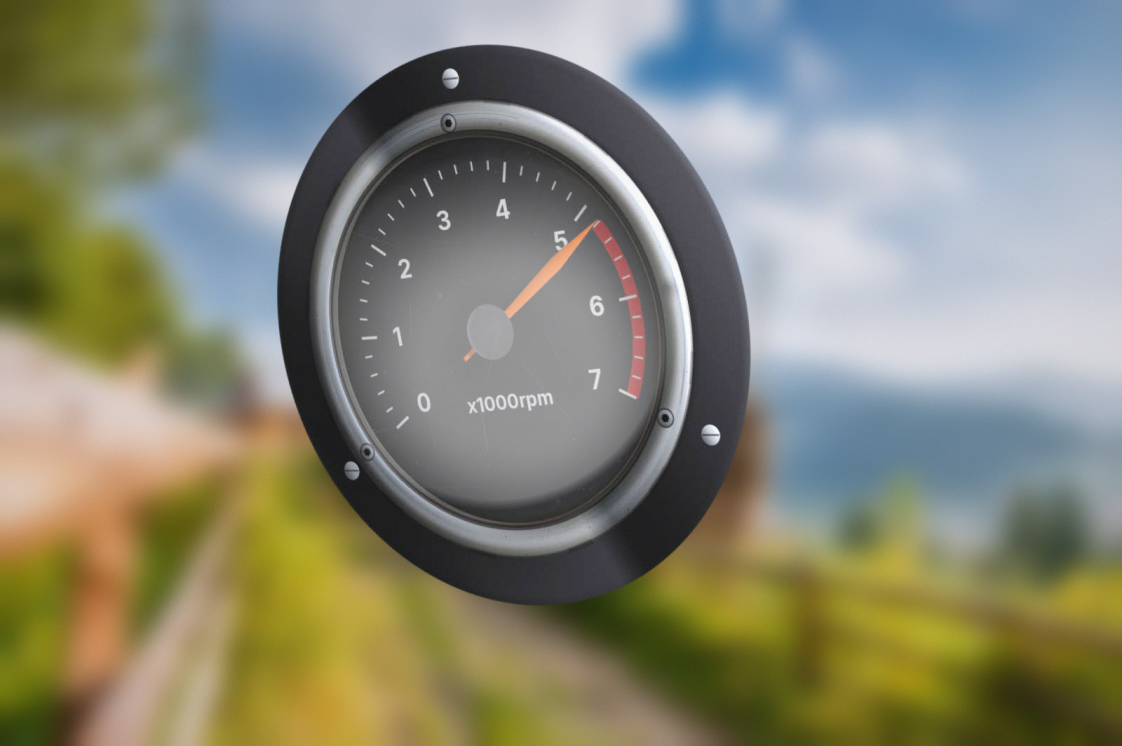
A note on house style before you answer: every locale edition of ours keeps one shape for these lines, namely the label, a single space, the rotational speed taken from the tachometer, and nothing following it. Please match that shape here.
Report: 5200 rpm
